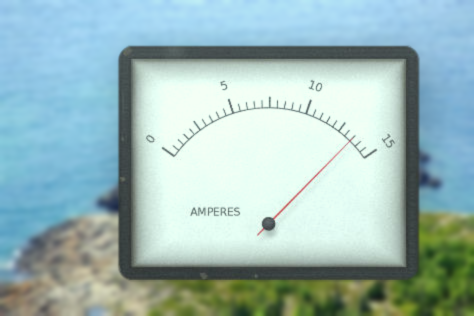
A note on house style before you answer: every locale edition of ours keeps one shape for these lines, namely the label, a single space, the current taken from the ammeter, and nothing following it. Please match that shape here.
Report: 13.5 A
